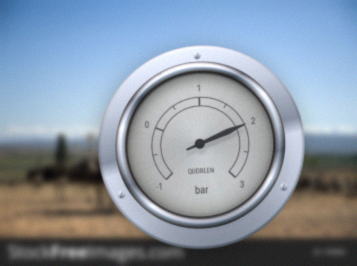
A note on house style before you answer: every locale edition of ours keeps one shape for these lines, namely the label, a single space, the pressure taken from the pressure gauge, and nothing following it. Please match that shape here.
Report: 2 bar
